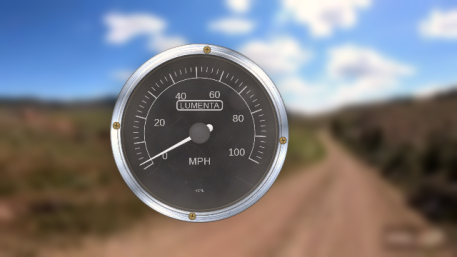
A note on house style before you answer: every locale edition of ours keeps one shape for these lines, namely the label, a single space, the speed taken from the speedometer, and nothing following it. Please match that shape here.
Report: 2 mph
